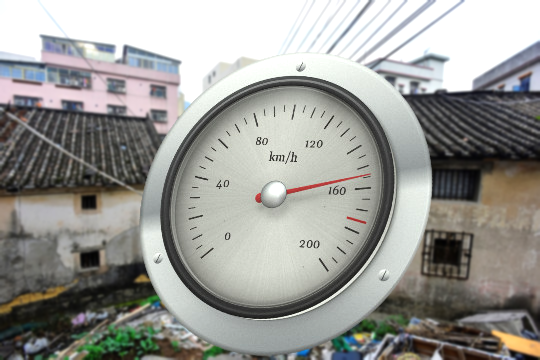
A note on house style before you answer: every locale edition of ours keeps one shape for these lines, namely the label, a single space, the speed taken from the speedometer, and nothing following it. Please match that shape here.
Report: 155 km/h
